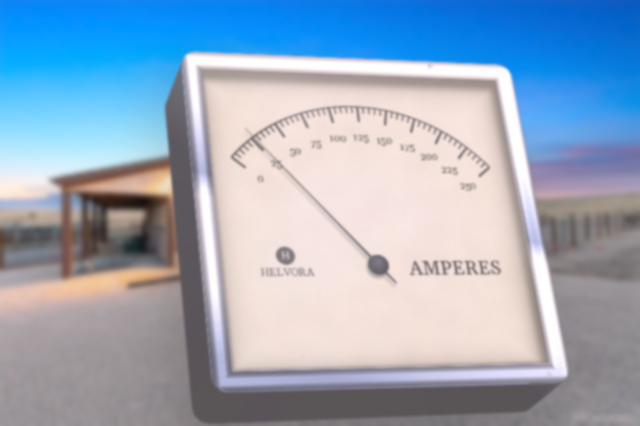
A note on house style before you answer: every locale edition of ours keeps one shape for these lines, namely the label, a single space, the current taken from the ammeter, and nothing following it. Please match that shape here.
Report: 25 A
